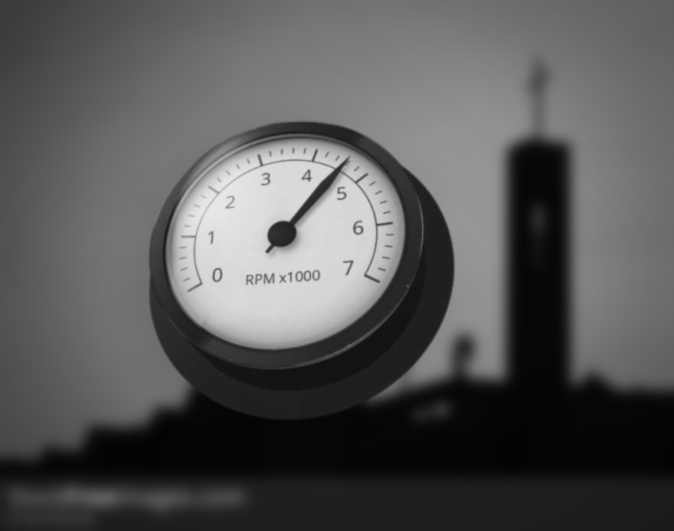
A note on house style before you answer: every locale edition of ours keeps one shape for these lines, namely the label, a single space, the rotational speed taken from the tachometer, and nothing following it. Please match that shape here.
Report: 4600 rpm
